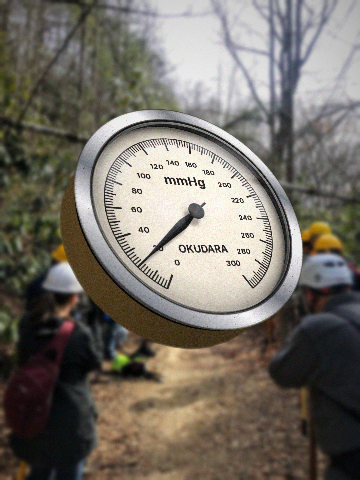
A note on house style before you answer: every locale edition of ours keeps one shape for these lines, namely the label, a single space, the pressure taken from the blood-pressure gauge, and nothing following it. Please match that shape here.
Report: 20 mmHg
